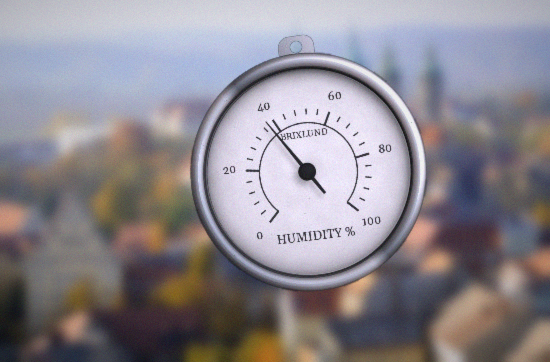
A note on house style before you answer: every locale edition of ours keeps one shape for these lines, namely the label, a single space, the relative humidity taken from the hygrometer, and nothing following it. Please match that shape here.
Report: 38 %
